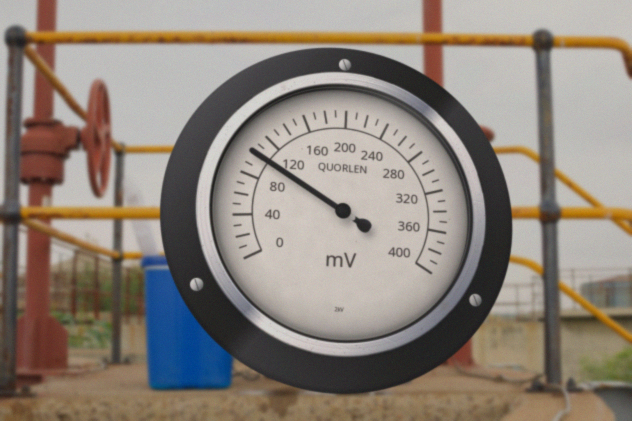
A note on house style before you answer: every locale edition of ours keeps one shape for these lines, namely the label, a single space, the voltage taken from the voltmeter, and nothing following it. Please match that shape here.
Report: 100 mV
